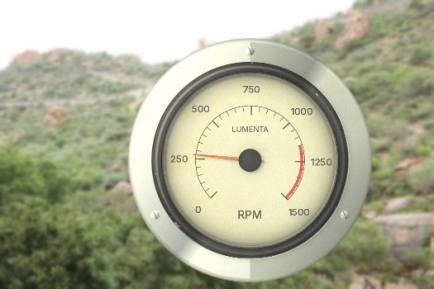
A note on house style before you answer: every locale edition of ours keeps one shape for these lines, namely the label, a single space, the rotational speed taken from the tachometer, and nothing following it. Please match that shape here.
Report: 275 rpm
